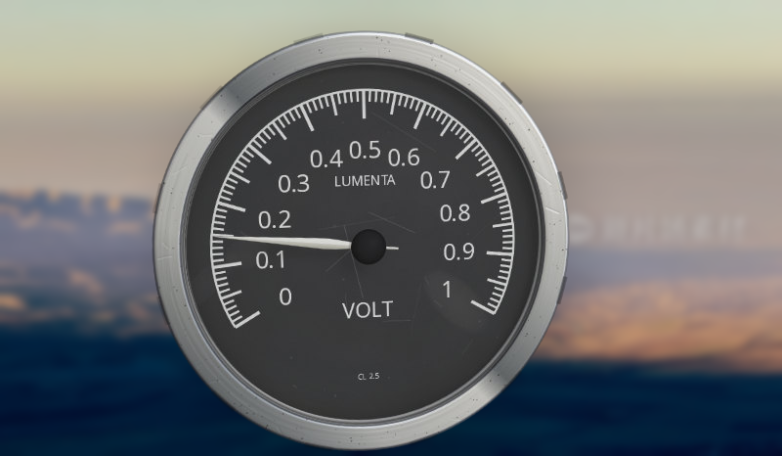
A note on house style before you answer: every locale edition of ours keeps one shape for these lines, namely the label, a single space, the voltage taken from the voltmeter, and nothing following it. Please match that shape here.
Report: 0.15 V
